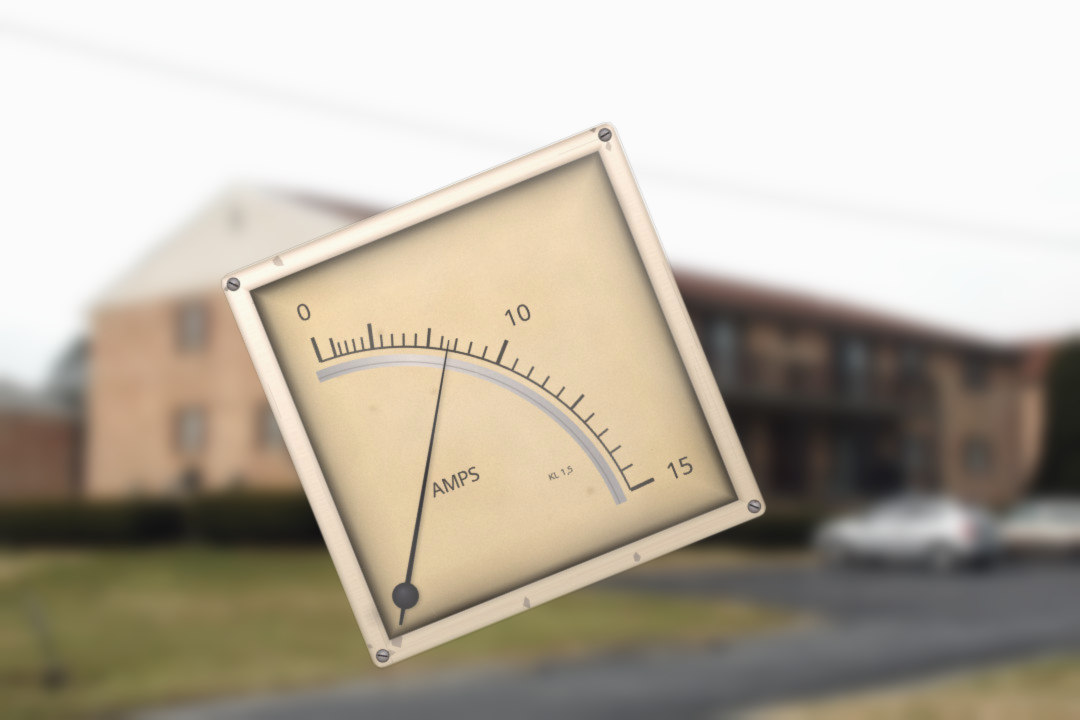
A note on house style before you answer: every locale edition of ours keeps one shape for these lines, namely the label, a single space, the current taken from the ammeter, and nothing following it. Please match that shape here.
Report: 8.25 A
